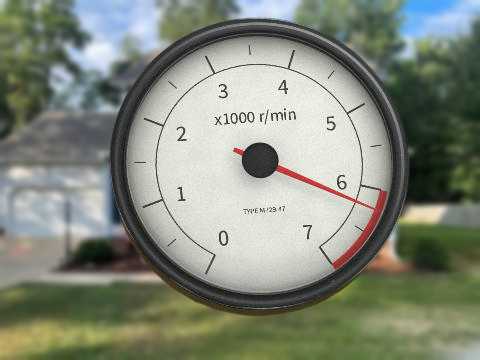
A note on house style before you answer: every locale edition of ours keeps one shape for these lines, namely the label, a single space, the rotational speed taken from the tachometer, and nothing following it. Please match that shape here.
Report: 6250 rpm
